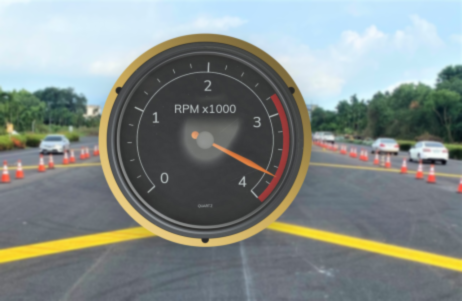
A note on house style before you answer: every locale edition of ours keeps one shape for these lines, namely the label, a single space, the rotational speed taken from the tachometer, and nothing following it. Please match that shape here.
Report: 3700 rpm
